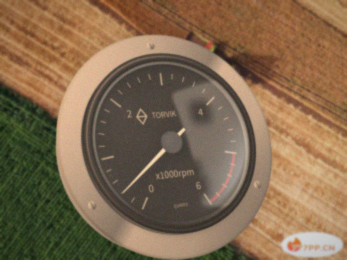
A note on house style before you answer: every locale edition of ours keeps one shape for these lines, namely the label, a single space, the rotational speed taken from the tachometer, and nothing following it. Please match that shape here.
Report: 400 rpm
